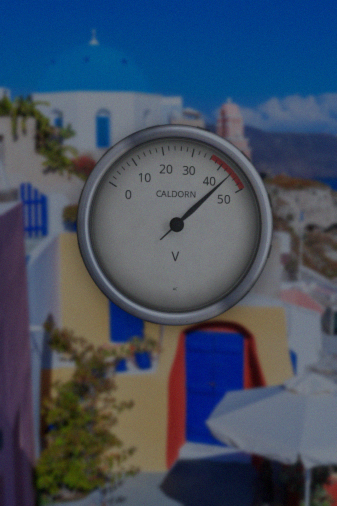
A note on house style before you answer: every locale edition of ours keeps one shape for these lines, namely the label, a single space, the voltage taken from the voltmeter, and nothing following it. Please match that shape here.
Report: 44 V
